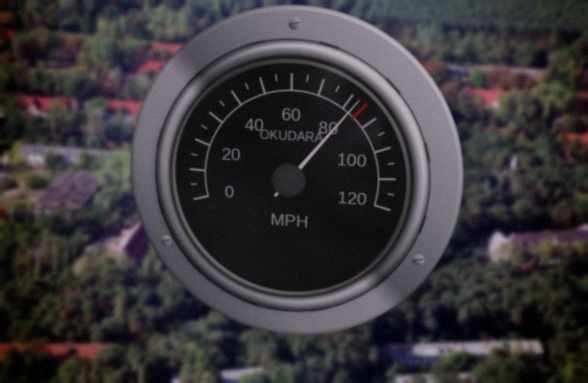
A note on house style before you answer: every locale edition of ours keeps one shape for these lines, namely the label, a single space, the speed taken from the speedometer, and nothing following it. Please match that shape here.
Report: 82.5 mph
